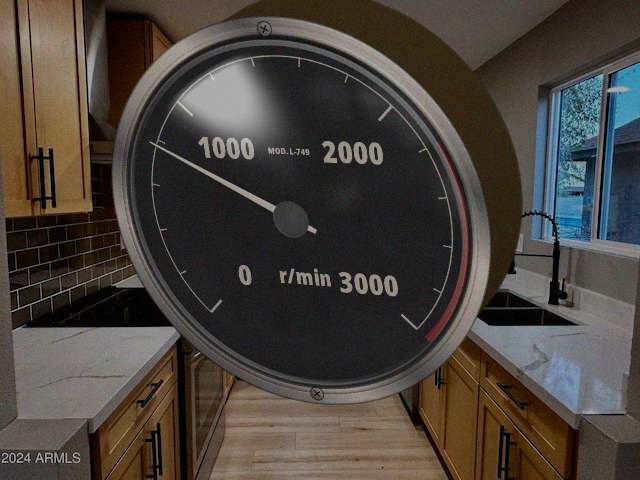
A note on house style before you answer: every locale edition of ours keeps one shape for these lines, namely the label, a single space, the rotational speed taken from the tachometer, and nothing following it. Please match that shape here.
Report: 800 rpm
